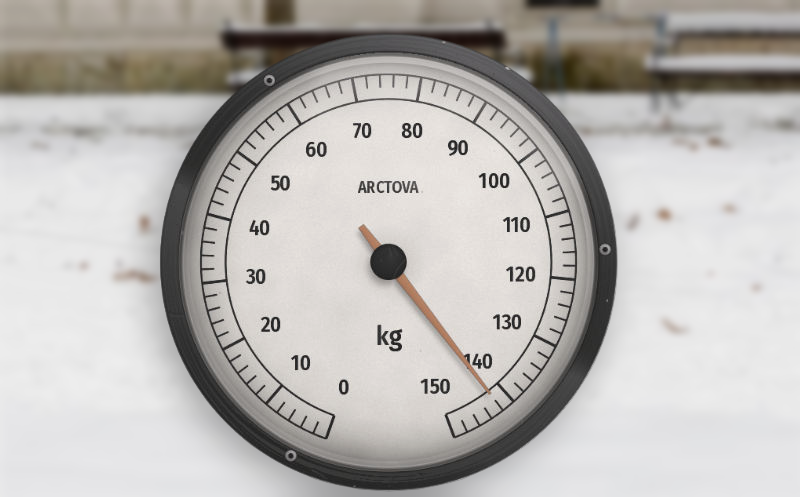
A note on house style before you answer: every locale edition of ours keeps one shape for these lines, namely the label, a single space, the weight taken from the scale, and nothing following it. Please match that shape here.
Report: 142 kg
